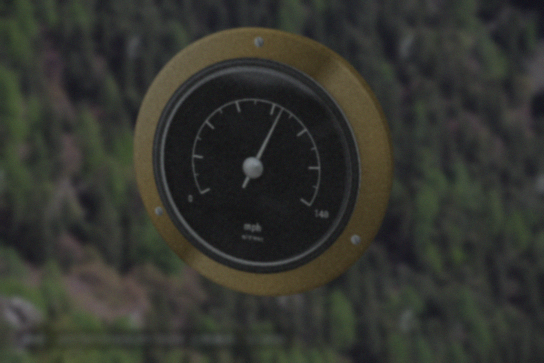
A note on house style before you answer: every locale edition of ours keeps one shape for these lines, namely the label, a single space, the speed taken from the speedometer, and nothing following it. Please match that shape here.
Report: 85 mph
